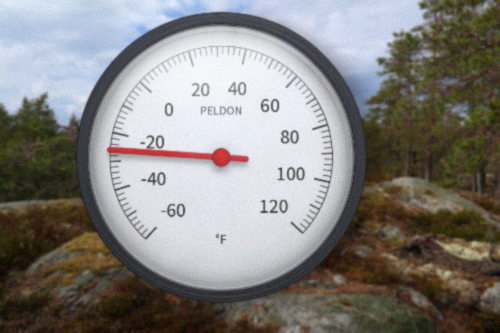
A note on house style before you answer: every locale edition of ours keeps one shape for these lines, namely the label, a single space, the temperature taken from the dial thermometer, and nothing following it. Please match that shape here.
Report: -26 °F
